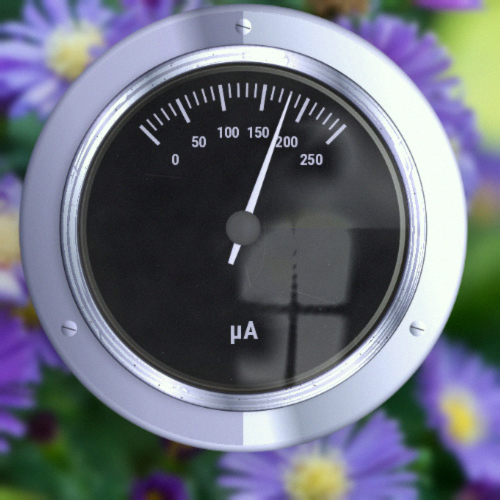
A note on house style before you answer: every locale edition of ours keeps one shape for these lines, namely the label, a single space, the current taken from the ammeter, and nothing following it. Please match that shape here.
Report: 180 µA
